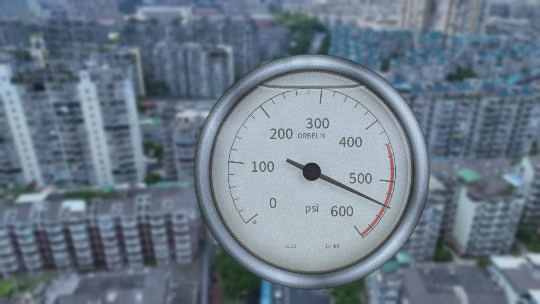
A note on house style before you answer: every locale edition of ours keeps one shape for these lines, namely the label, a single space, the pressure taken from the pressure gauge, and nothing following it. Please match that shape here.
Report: 540 psi
